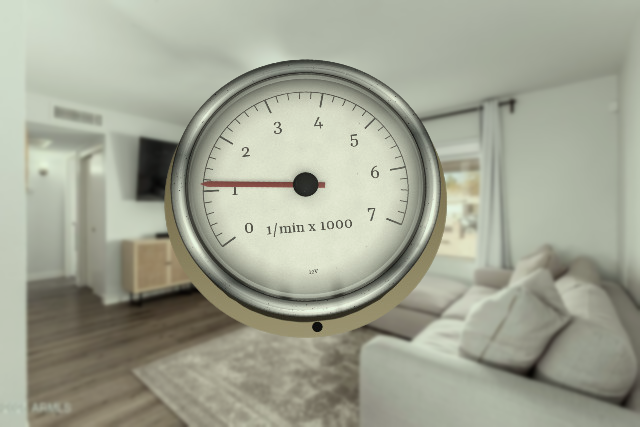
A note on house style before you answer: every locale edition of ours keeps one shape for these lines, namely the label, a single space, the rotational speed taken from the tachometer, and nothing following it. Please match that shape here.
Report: 1100 rpm
